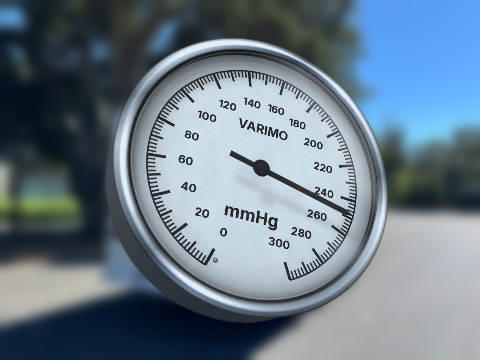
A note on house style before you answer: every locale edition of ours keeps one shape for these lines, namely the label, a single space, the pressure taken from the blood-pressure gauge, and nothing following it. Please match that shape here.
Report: 250 mmHg
